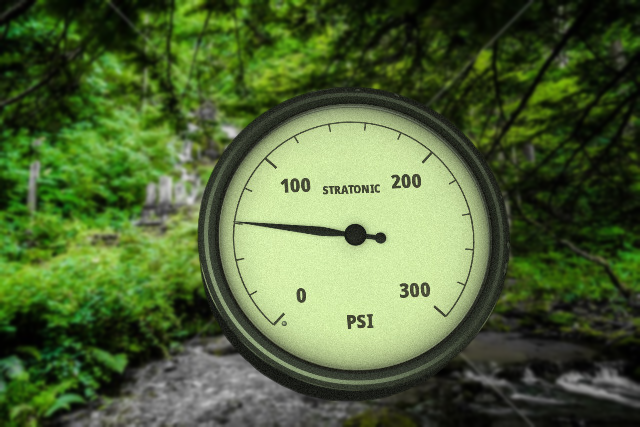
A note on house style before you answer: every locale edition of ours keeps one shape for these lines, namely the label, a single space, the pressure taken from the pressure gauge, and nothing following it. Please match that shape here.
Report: 60 psi
